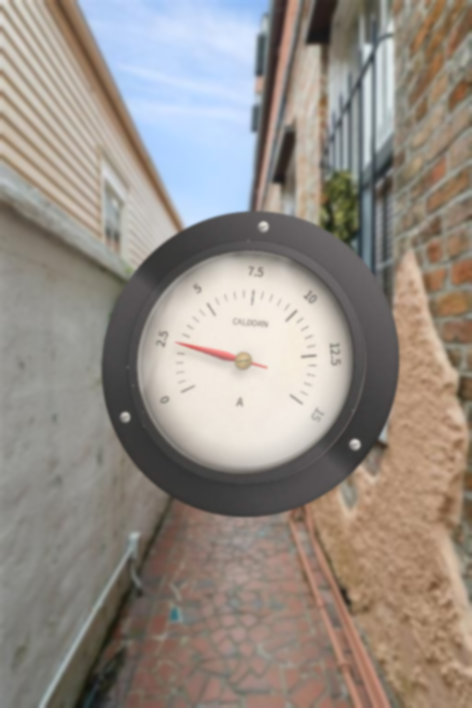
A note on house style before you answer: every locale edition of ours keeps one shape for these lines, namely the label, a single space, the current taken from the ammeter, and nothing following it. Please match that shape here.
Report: 2.5 A
